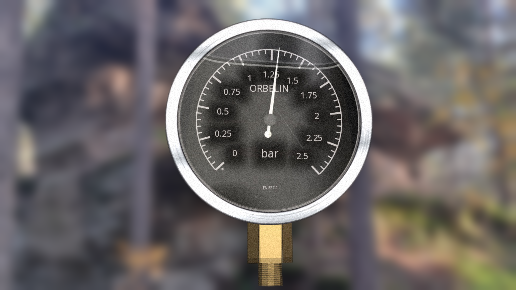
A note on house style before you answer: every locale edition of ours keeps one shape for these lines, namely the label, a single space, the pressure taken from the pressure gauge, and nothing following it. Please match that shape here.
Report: 1.3 bar
